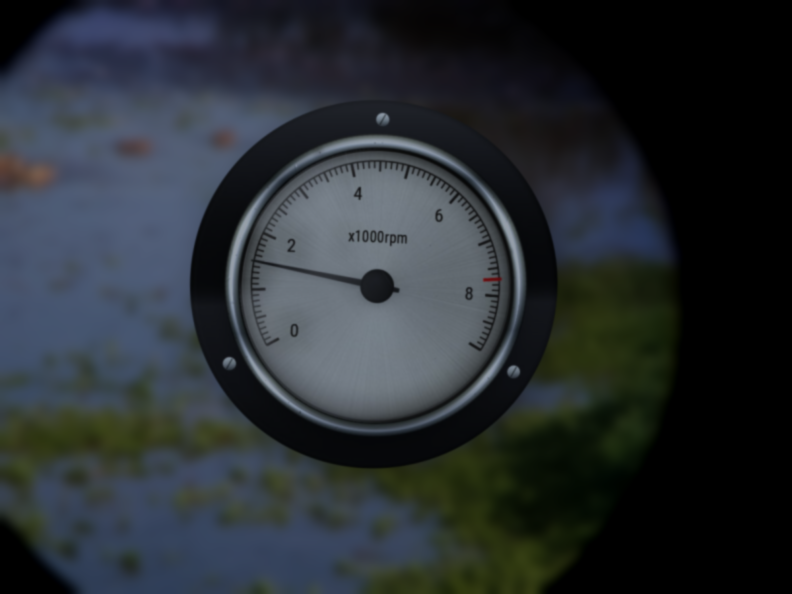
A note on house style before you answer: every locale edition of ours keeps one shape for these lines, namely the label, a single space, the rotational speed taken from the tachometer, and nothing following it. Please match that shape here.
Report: 1500 rpm
